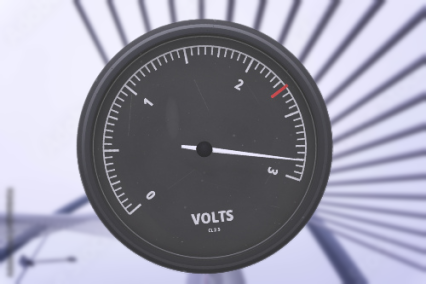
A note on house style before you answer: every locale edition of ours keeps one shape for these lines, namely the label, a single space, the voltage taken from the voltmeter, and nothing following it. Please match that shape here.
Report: 2.85 V
